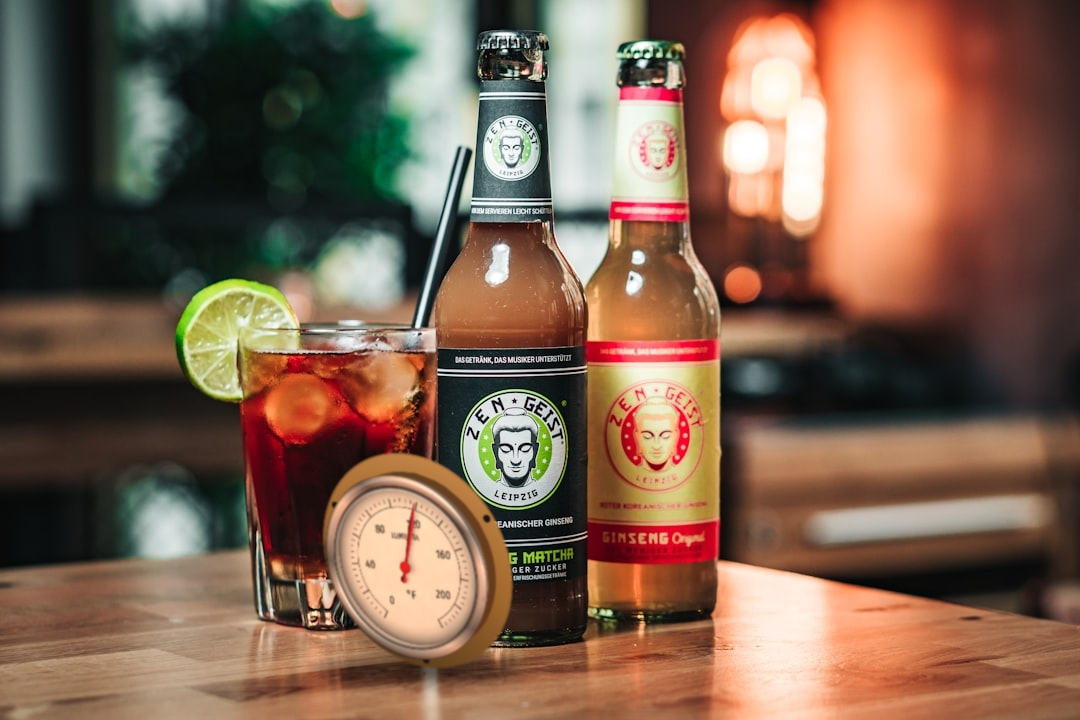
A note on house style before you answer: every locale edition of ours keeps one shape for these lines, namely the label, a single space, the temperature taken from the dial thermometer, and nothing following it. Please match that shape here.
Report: 120 °F
